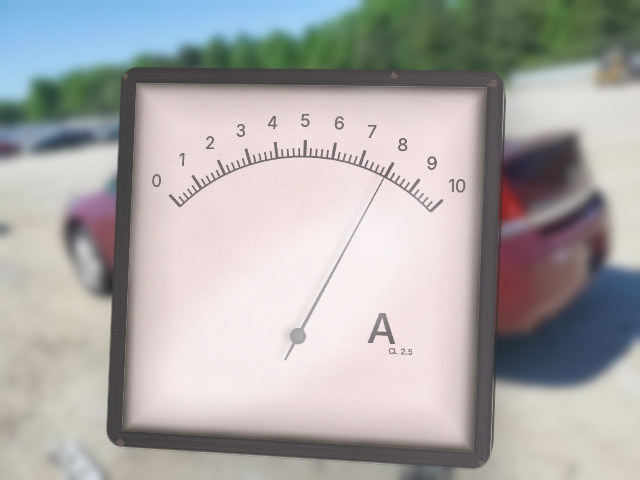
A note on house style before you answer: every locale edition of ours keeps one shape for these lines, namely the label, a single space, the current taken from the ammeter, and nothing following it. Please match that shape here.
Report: 8 A
